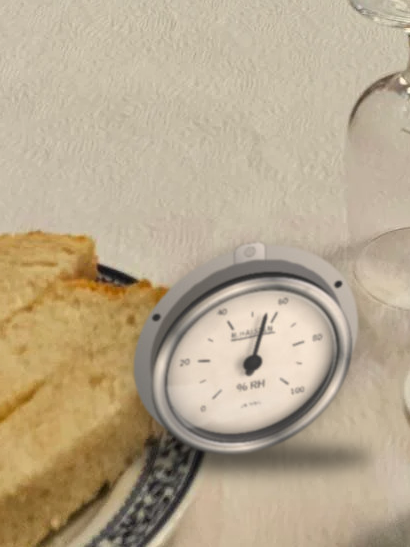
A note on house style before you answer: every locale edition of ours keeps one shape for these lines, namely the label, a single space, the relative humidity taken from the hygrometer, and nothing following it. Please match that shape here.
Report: 55 %
